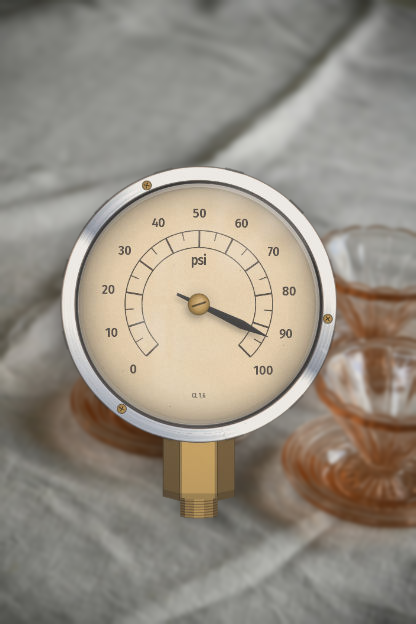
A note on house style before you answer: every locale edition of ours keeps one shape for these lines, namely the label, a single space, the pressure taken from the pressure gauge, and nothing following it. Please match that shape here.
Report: 92.5 psi
